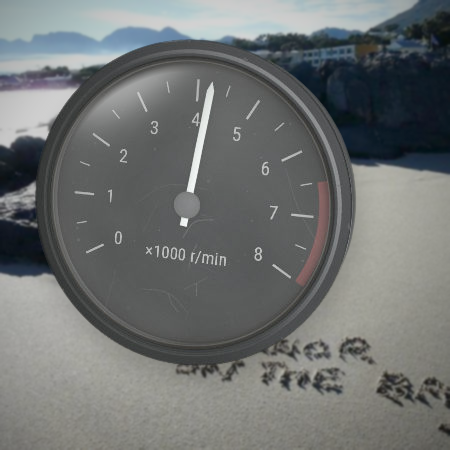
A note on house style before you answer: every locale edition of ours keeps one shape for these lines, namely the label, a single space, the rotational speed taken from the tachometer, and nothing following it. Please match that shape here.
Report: 4250 rpm
